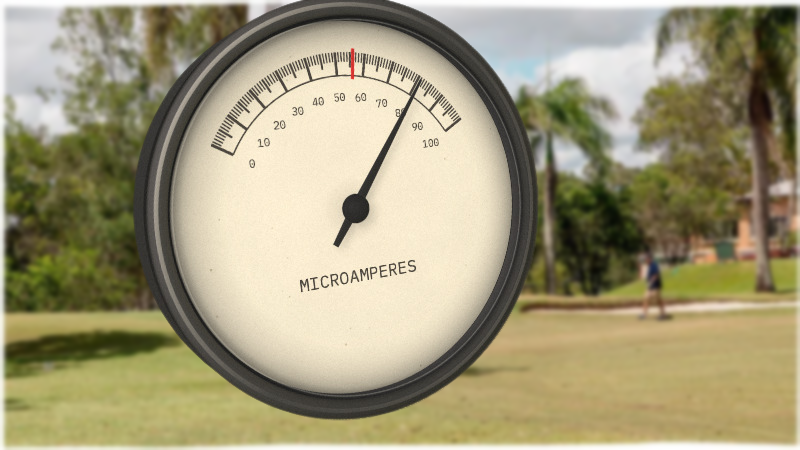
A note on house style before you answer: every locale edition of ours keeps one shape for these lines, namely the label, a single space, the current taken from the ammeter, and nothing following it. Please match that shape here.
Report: 80 µA
